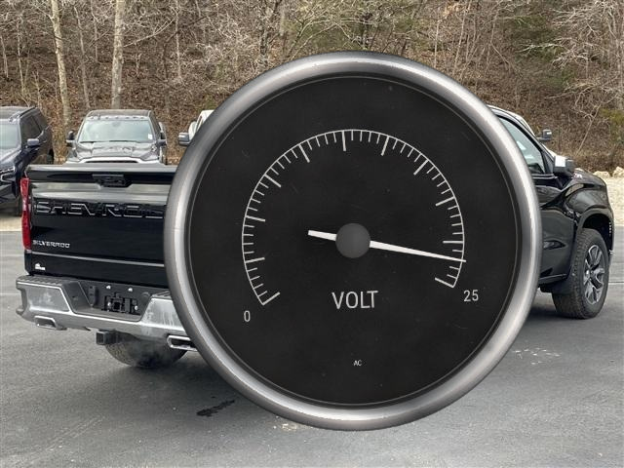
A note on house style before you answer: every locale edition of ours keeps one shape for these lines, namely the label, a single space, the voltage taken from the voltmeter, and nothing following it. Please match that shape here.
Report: 23.5 V
